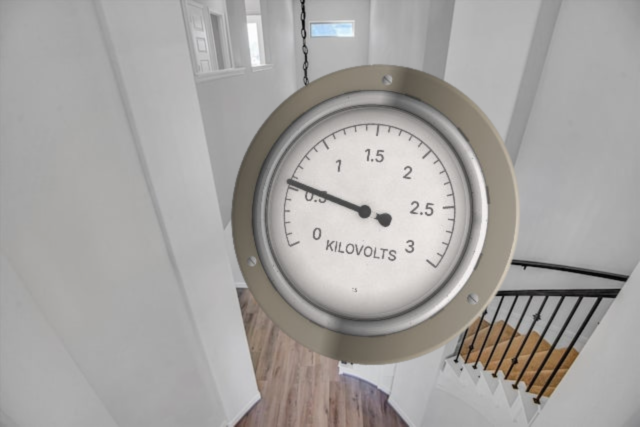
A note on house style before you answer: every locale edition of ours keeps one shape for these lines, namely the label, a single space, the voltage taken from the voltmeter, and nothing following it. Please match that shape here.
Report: 0.55 kV
